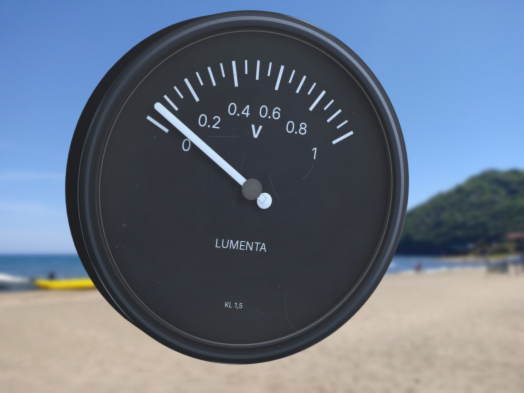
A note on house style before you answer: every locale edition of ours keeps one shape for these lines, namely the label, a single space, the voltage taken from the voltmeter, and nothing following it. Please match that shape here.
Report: 0.05 V
